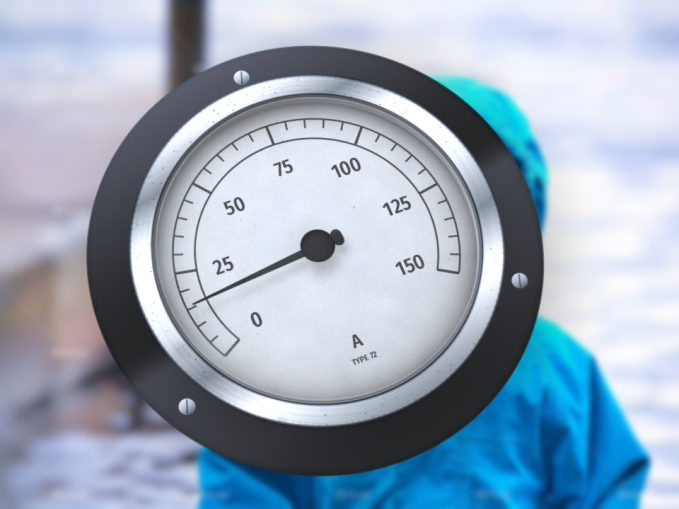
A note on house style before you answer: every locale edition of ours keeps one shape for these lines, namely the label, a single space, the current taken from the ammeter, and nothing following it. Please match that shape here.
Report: 15 A
